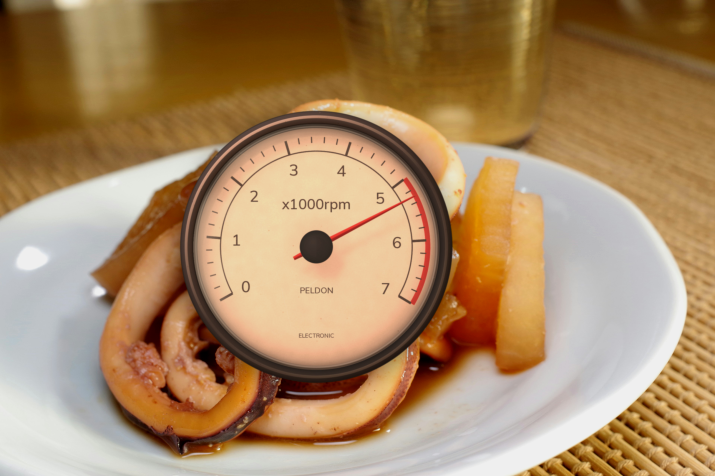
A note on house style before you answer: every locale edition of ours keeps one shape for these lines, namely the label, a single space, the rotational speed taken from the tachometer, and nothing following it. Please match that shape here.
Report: 5300 rpm
